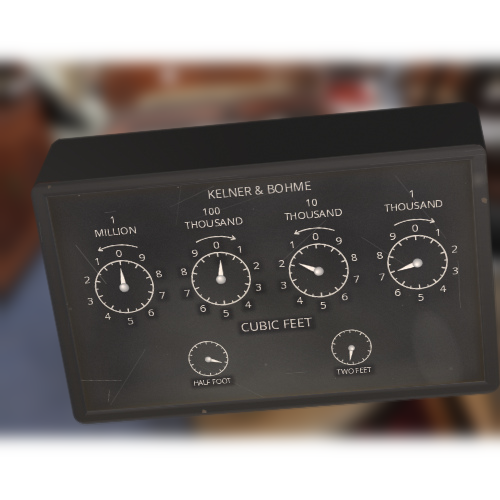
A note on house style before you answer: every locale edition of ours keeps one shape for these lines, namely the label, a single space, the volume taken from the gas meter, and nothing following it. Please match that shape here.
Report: 1700 ft³
